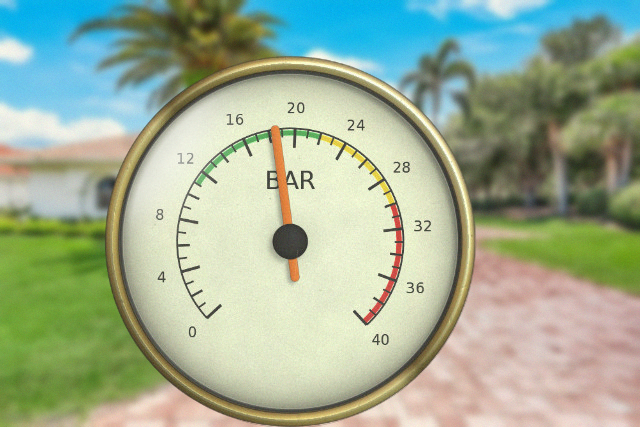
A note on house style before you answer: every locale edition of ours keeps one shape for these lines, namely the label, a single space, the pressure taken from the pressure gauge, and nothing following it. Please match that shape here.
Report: 18.5 bar
